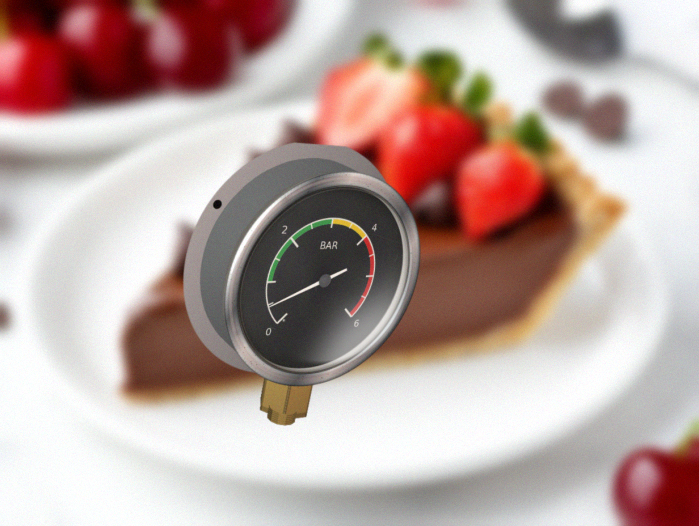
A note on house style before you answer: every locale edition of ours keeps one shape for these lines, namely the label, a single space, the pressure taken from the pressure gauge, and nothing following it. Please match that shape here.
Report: 0.5 bar
